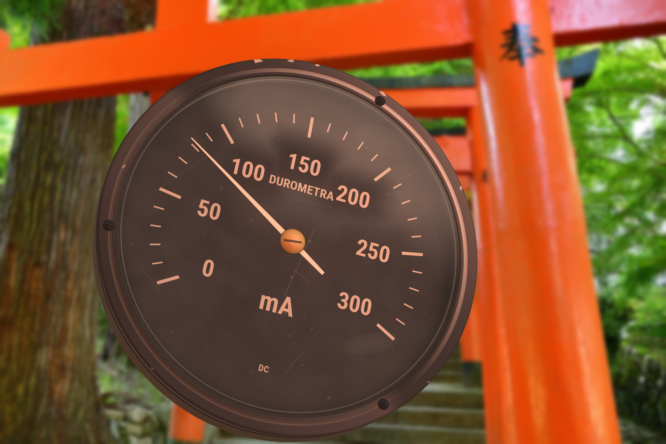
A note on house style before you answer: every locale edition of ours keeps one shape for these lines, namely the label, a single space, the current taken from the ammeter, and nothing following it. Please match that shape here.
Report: 80 mA
